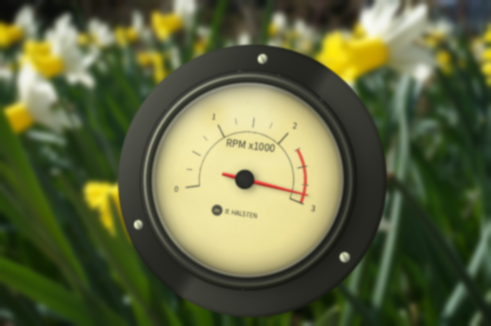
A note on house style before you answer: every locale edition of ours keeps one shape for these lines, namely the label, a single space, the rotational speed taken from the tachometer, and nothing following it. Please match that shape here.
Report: 2875 rpm
